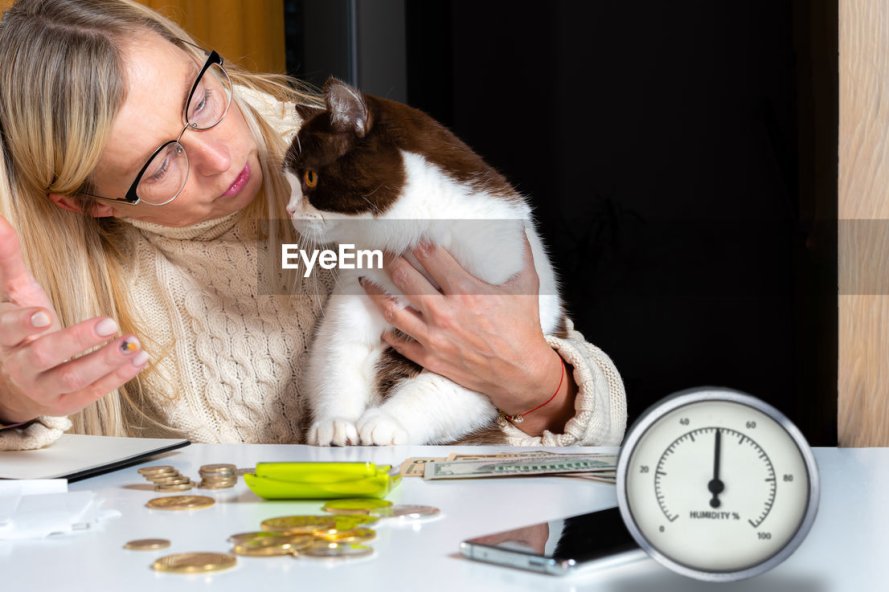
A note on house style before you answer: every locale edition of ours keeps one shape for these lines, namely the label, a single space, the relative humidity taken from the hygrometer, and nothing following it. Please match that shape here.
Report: 50 %
